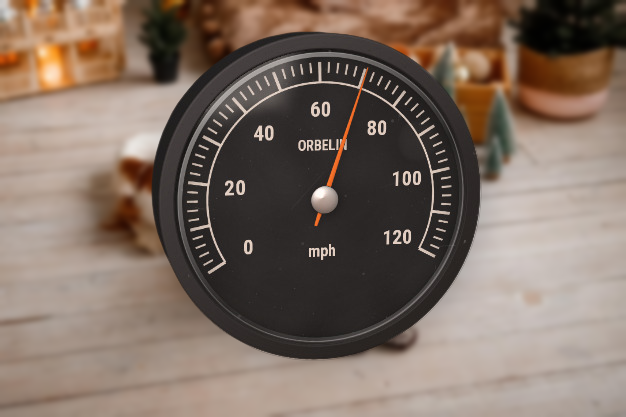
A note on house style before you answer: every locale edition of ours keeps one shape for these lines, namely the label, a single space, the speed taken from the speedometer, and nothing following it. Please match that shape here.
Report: 70 mph
